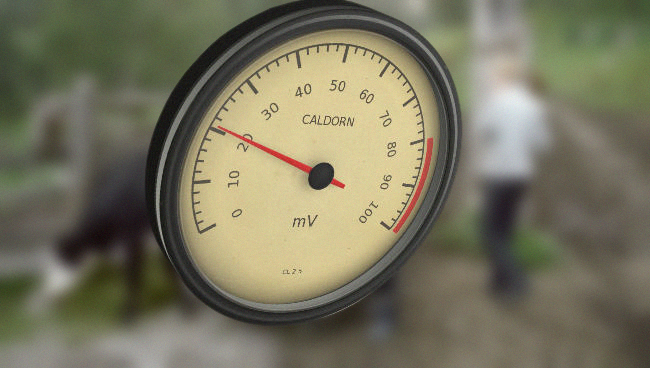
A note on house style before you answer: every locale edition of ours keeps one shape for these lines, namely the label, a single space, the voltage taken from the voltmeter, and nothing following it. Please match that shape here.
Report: 21 mV
